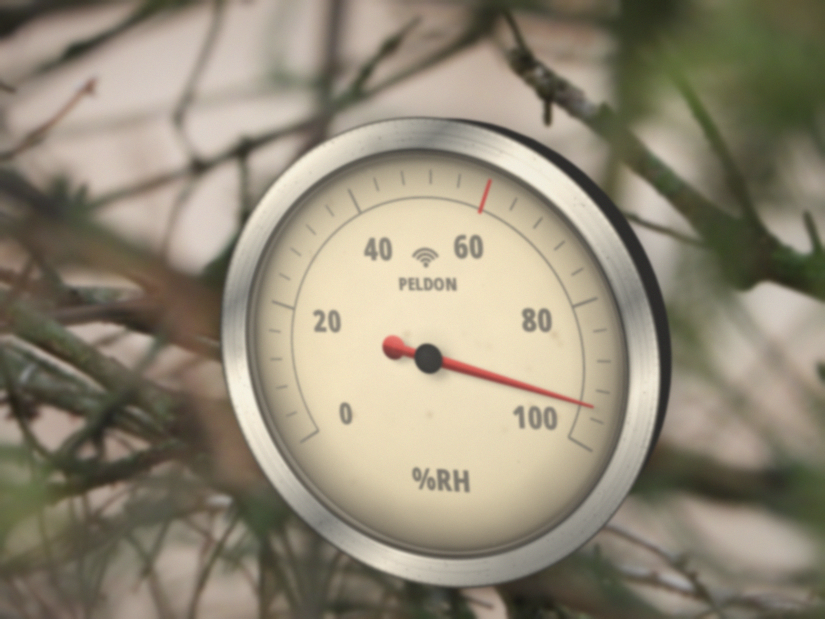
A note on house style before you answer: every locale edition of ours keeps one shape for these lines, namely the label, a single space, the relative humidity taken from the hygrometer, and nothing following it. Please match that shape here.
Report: 94 %
